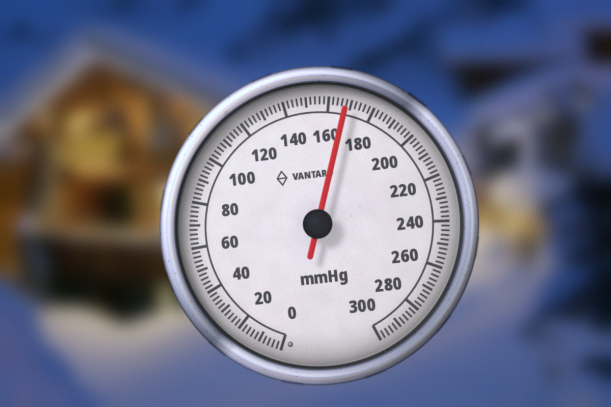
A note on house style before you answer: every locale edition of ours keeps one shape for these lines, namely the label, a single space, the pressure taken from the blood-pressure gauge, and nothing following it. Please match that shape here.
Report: 168 mmHg
